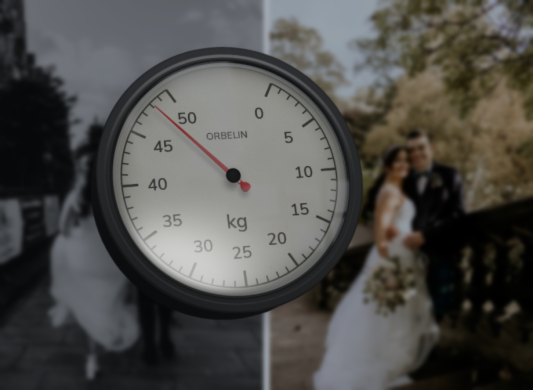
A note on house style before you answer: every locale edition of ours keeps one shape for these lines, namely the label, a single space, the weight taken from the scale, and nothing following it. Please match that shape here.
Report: 48 kg
